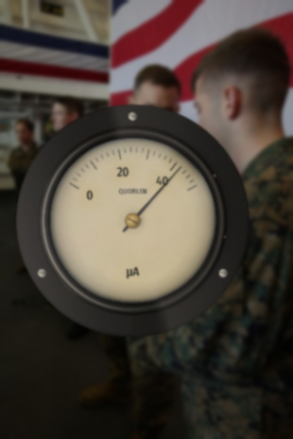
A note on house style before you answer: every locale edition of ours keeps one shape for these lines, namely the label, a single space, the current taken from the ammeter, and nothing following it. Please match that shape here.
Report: 42 µA
